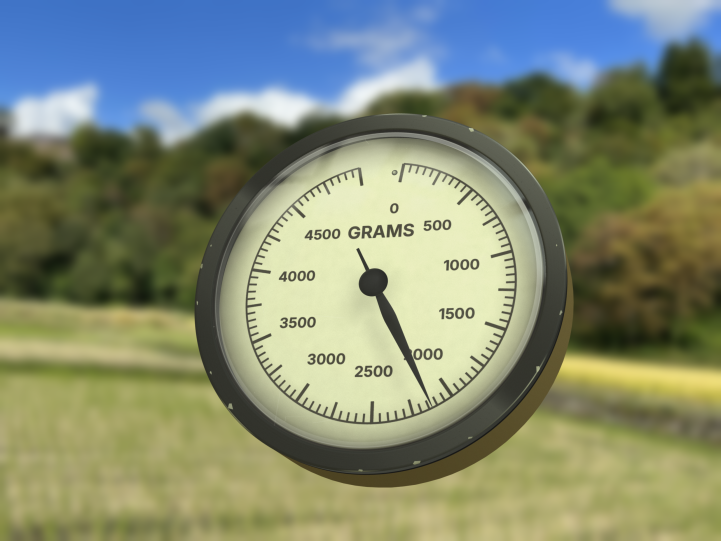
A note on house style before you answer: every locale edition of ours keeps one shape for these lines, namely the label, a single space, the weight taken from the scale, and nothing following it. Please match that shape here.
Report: 2125 g
